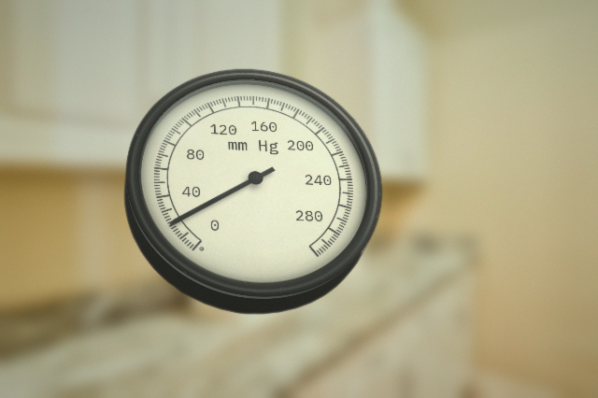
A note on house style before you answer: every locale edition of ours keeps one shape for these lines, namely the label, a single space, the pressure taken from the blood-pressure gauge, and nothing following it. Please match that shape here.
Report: 20 mmHg
